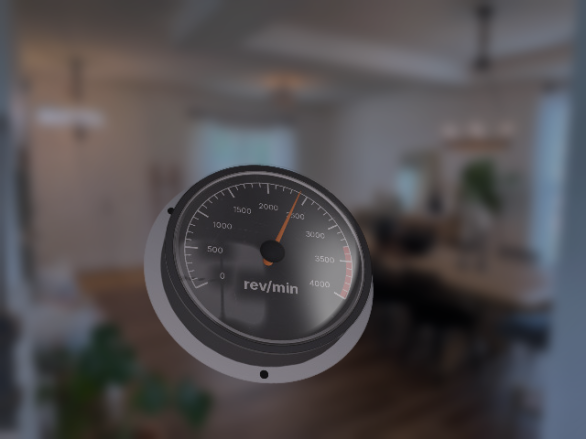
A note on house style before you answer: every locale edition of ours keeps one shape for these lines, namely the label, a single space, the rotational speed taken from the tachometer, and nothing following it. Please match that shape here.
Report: 2400 rpm
